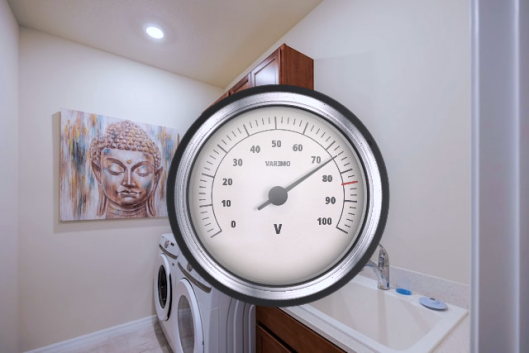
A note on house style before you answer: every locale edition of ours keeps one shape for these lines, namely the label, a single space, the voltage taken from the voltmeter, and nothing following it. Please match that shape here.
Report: 74 V
